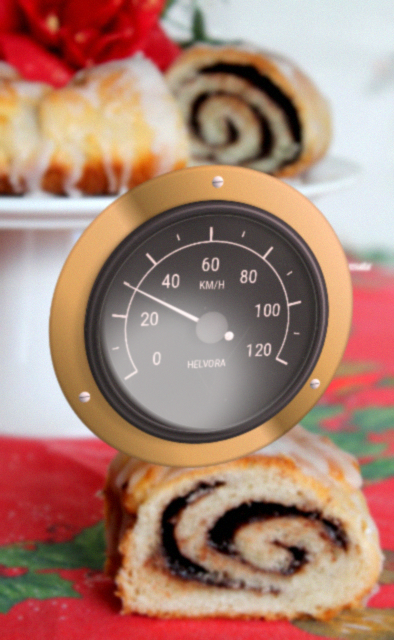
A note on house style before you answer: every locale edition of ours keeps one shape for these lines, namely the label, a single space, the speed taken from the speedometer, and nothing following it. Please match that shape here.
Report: 30 km/h
